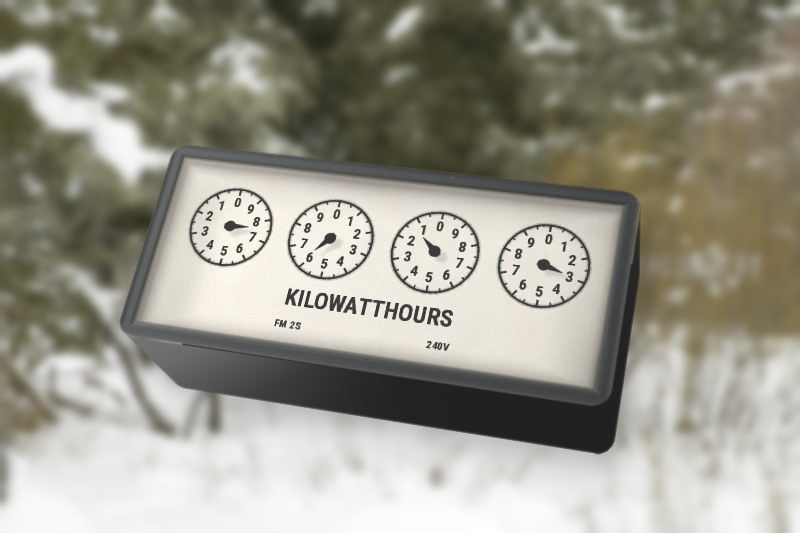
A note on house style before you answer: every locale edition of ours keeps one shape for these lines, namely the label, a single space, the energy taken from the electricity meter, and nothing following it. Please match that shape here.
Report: 7613 kWh
